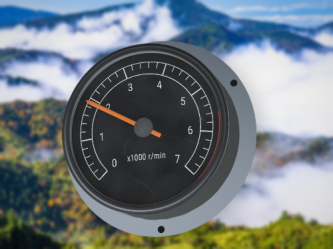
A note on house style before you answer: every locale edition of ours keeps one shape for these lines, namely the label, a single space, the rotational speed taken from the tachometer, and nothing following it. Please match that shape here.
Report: 1900 rpm
